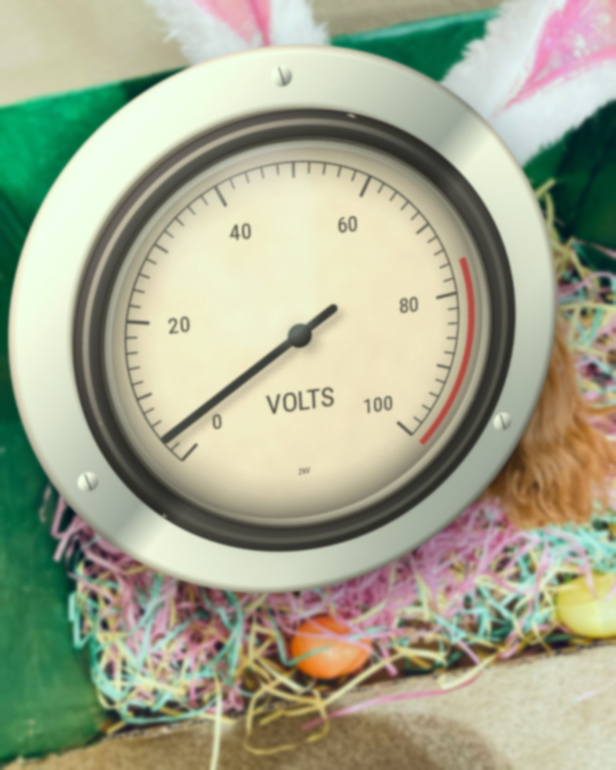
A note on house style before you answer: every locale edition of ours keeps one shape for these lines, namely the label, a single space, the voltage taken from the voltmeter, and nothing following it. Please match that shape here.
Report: 4 V
